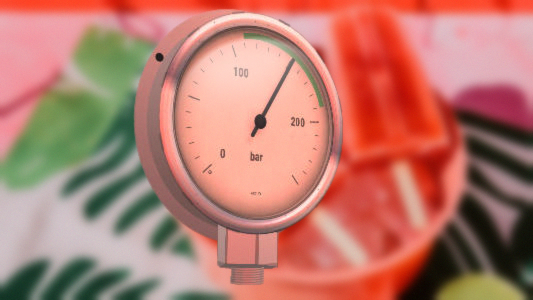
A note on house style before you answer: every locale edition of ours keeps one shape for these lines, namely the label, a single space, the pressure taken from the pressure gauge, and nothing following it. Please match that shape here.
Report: 150 bar
